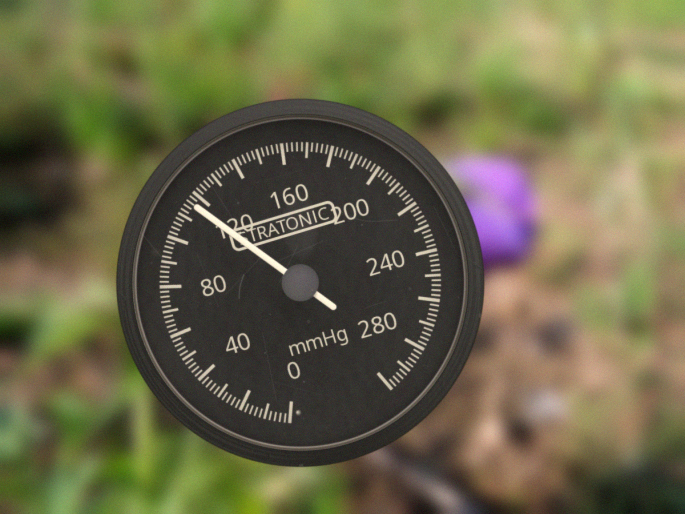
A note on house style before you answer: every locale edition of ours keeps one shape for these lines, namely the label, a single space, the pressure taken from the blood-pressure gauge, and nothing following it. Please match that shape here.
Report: 116 mmHg
